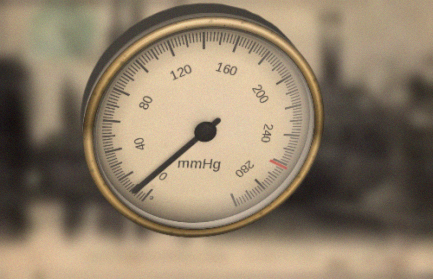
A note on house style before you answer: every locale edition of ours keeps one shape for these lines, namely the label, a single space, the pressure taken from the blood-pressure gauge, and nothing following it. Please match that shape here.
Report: 10 mmHg
